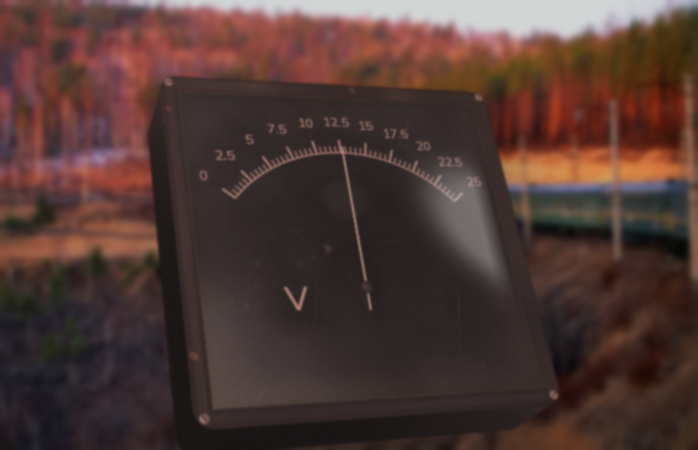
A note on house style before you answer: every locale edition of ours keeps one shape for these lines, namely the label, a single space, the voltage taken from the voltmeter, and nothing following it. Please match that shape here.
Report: 12.5 V
